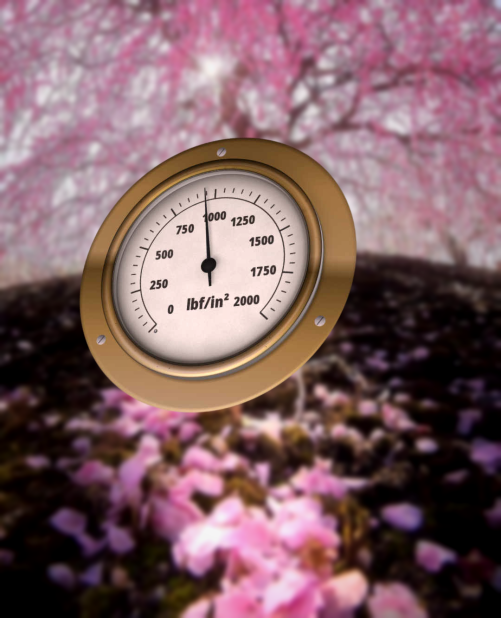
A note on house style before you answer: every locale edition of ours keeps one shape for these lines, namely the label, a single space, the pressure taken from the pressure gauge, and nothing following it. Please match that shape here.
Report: 950 psi
